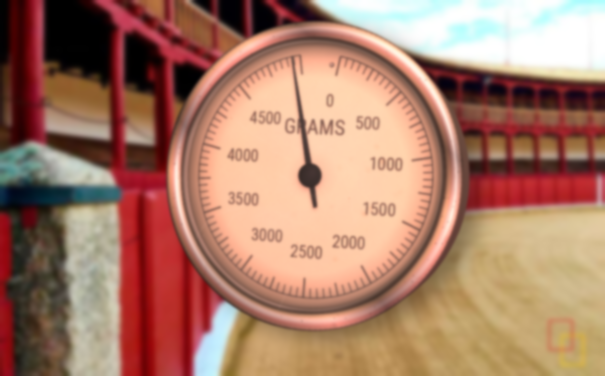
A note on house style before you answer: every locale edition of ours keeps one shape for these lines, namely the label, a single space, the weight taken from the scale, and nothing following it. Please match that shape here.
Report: 4950 g
